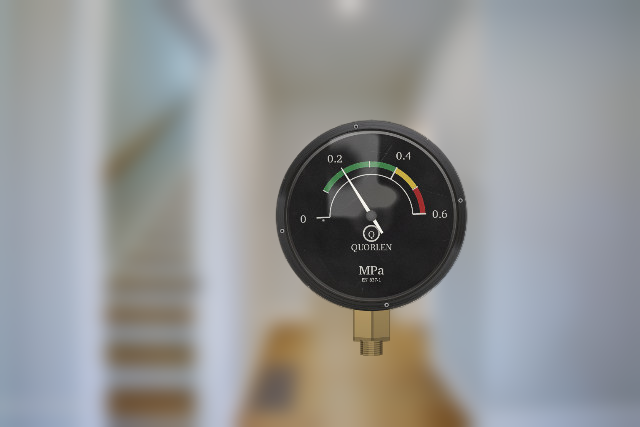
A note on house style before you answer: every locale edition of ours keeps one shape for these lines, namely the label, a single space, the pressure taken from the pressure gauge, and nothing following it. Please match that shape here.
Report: 0.2 MPa
